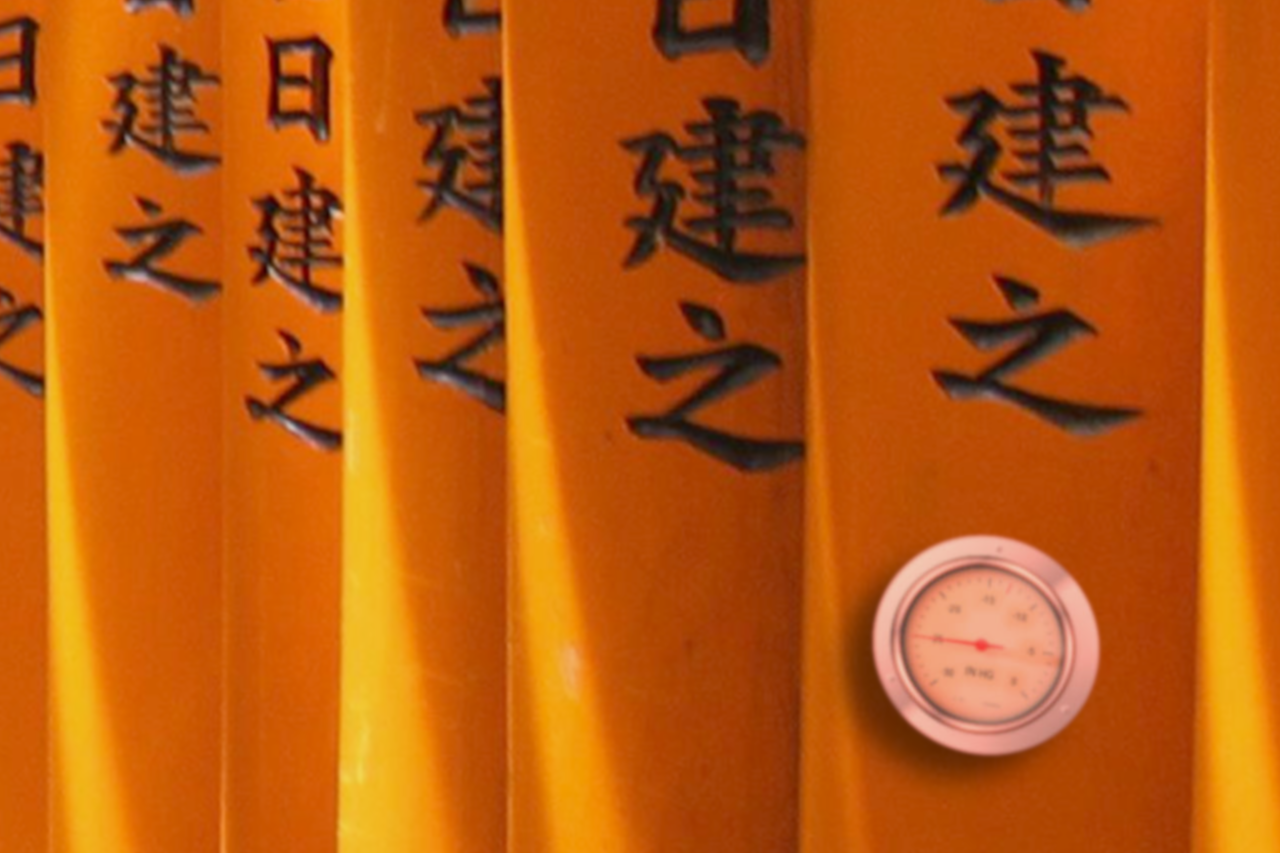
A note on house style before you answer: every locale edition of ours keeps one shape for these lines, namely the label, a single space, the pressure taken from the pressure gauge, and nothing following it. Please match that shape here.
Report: -25 inHg
